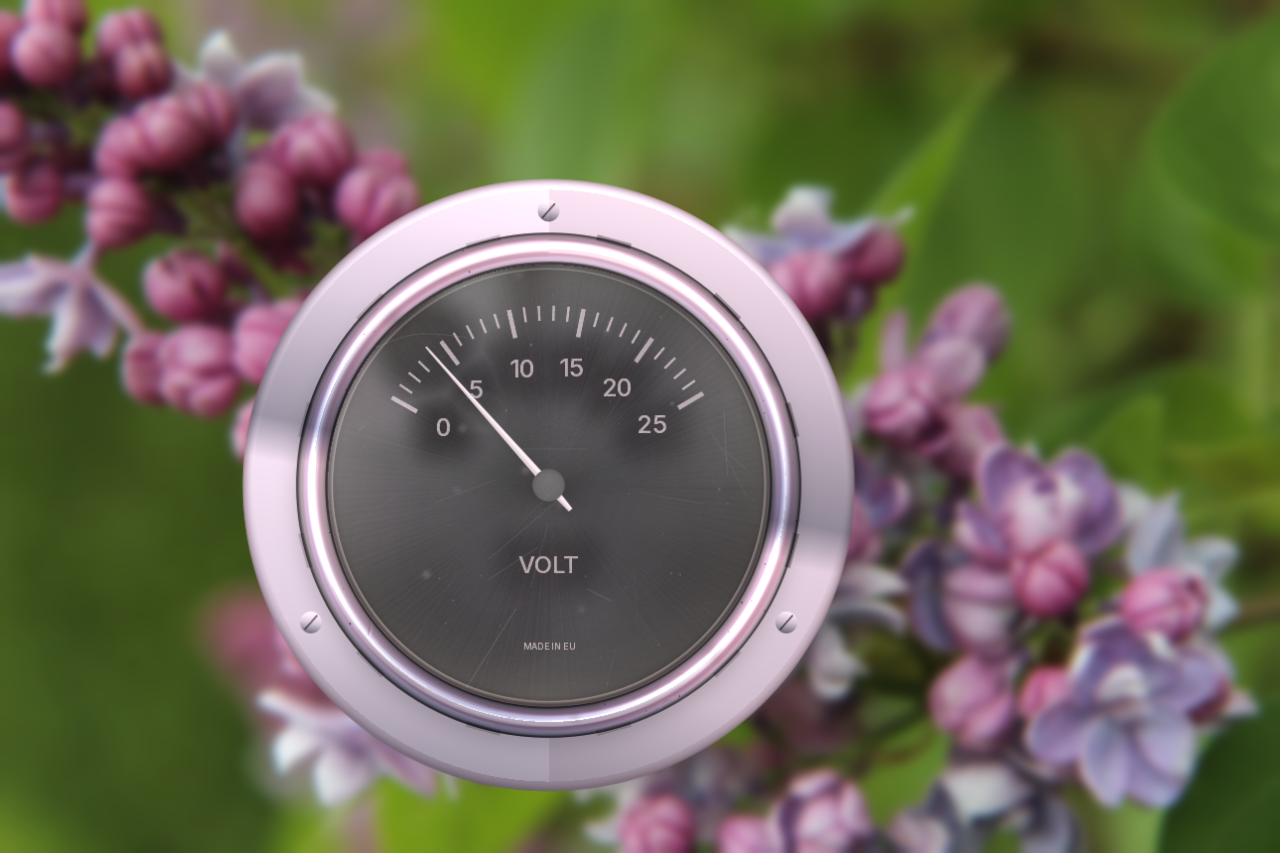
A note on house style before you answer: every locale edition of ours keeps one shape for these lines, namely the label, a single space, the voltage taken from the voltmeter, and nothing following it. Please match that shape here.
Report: 4 V
